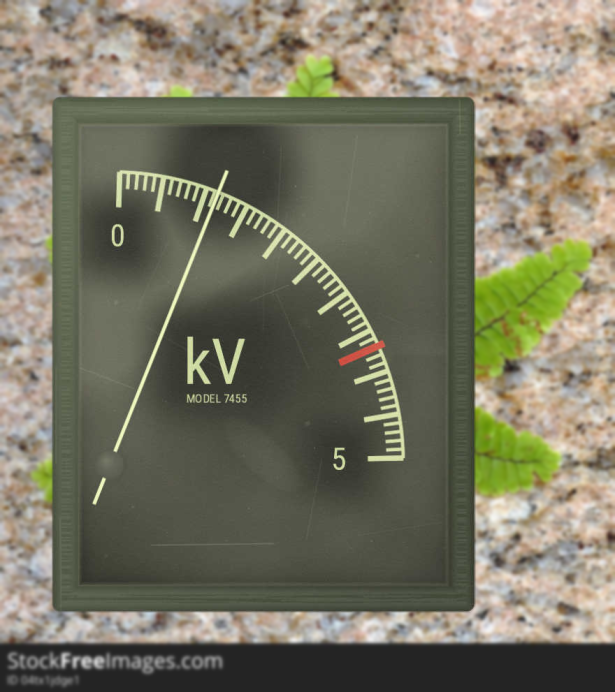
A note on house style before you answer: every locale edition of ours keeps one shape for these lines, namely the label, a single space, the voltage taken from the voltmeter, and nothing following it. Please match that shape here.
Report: 1.15 kV
